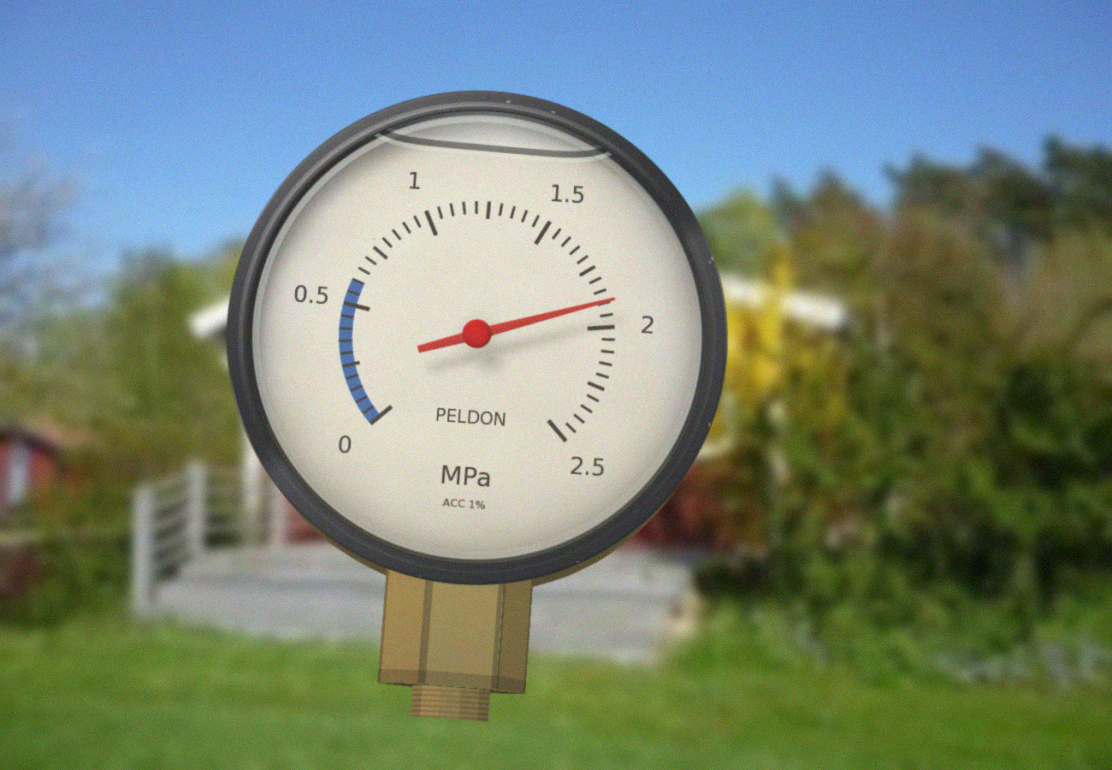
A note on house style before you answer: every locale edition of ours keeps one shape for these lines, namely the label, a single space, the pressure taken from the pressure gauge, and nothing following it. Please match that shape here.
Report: 1.9 MPa
